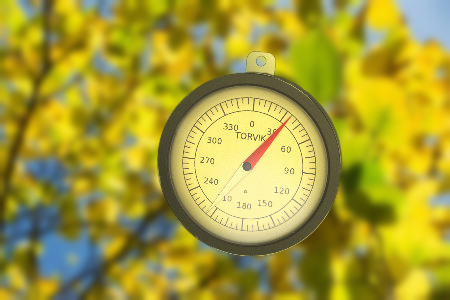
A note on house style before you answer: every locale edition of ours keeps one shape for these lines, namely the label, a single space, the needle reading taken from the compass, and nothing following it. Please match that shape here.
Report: 35 °
